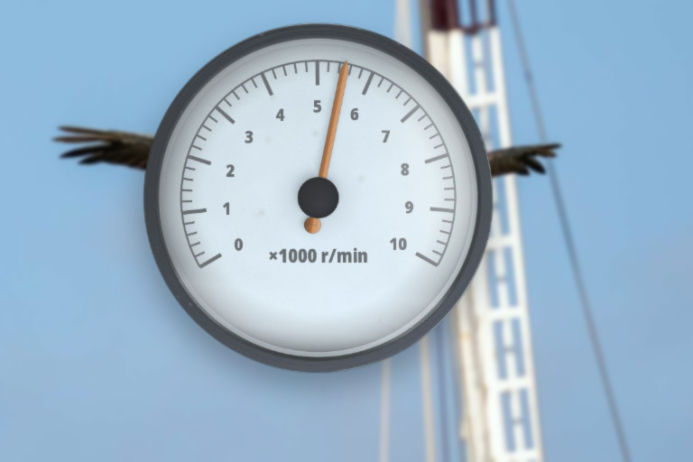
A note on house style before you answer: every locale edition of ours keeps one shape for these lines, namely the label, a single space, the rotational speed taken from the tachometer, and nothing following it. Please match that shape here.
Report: 5500 rpm
